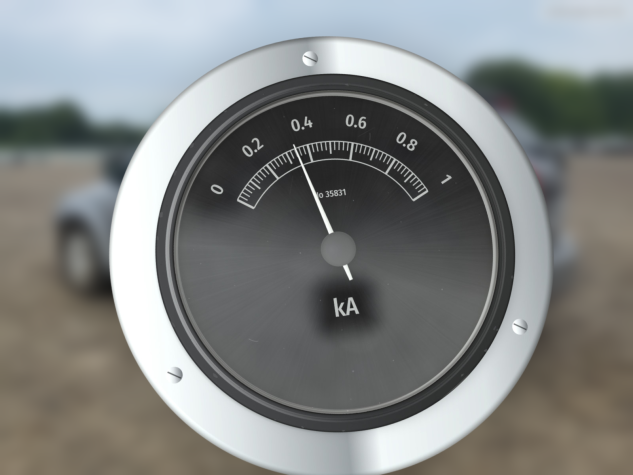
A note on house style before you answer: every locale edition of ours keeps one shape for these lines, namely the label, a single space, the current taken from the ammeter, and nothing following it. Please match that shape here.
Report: 0.34 kA
